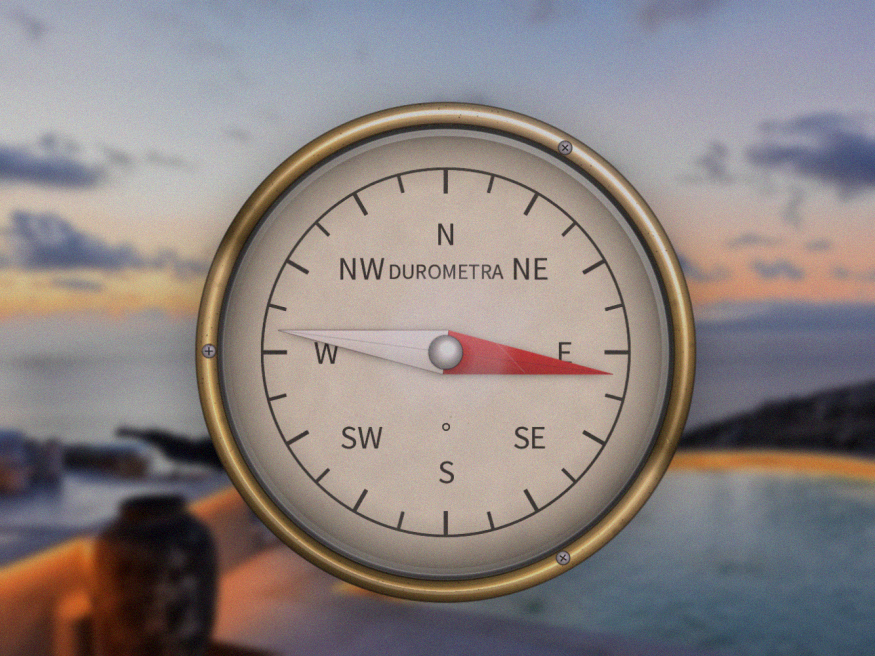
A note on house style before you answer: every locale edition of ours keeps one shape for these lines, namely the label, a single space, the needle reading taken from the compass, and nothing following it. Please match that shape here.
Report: 97.5 °
